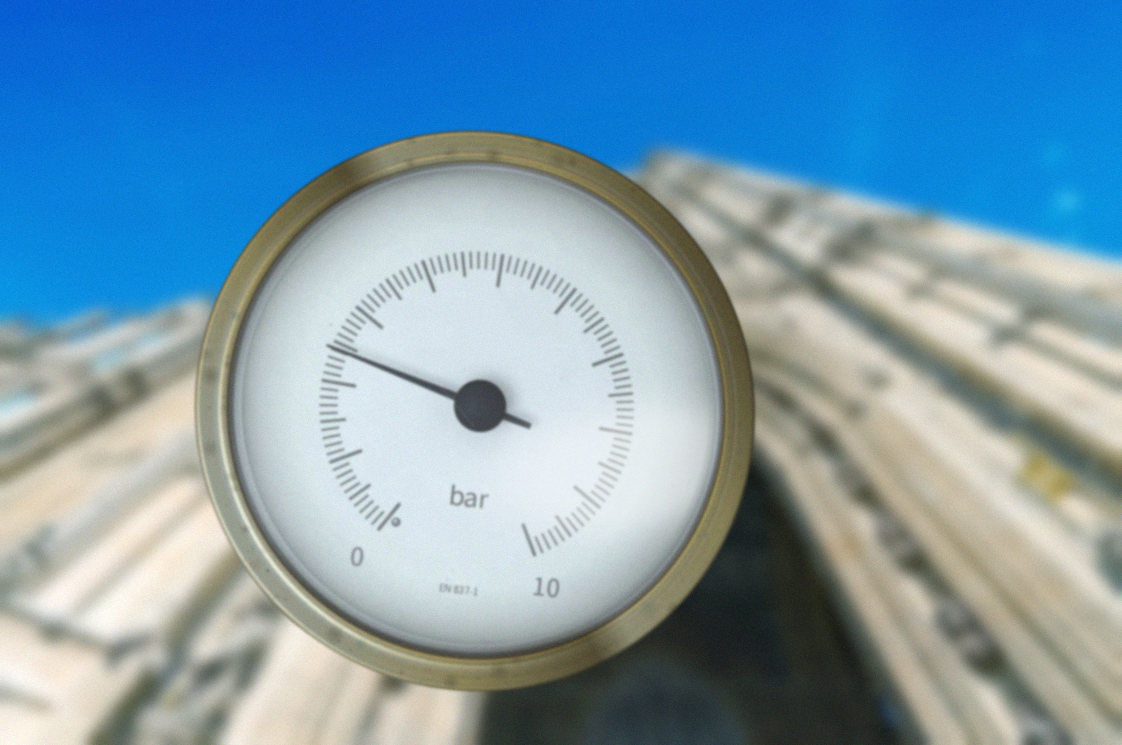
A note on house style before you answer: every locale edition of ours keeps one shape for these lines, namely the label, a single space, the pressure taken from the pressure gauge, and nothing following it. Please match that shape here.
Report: 2.4 bar
